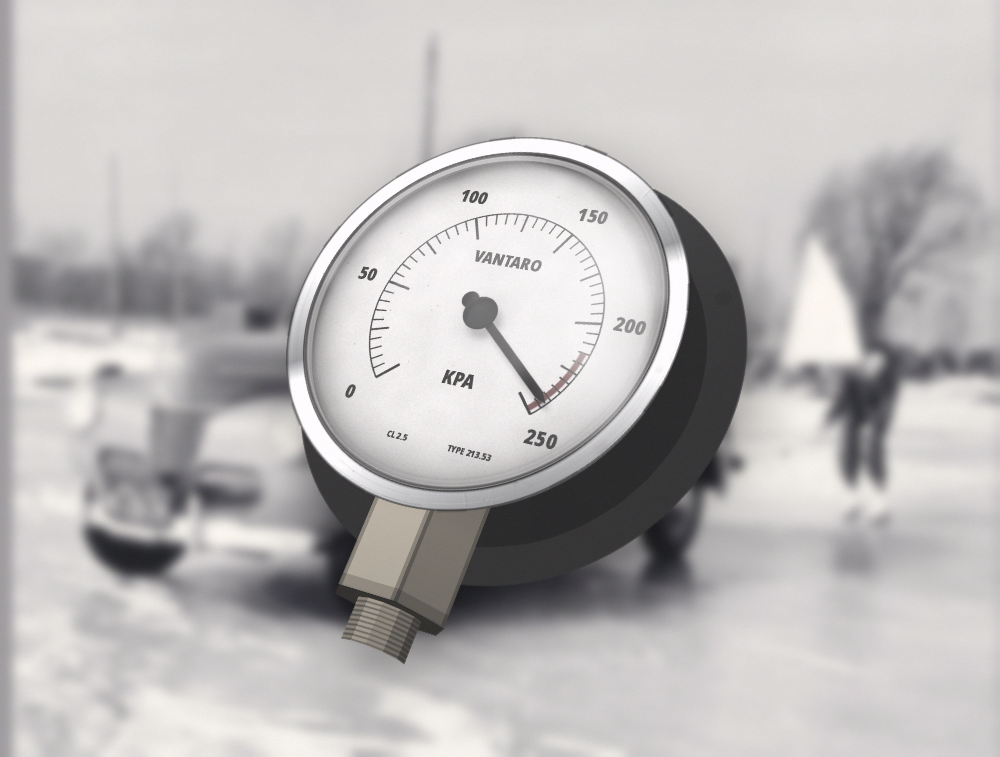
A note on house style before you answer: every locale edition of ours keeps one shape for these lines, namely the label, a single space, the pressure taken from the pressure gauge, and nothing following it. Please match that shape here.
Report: 242.5 kPa
